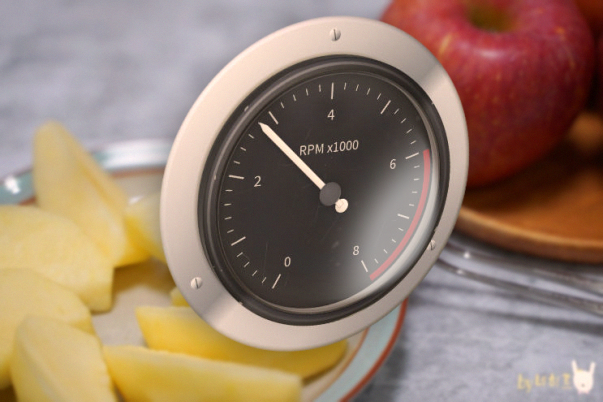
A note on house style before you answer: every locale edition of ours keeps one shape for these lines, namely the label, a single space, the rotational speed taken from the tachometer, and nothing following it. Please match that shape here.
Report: 2800 rpm
